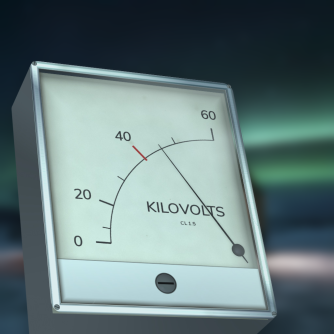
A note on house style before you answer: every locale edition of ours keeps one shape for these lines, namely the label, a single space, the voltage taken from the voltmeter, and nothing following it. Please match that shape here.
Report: 45 kV
